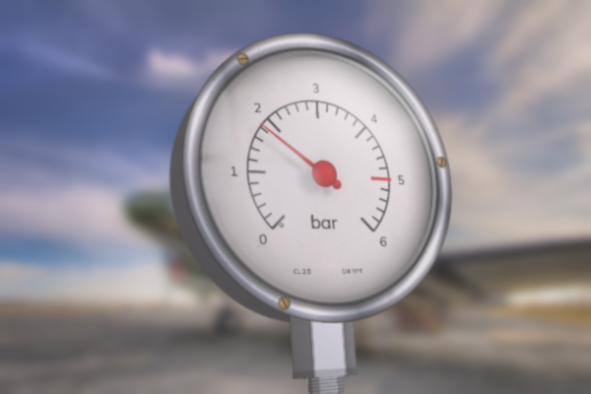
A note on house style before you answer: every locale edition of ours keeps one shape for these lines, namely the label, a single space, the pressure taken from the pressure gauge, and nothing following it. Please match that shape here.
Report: 1.8 bar
